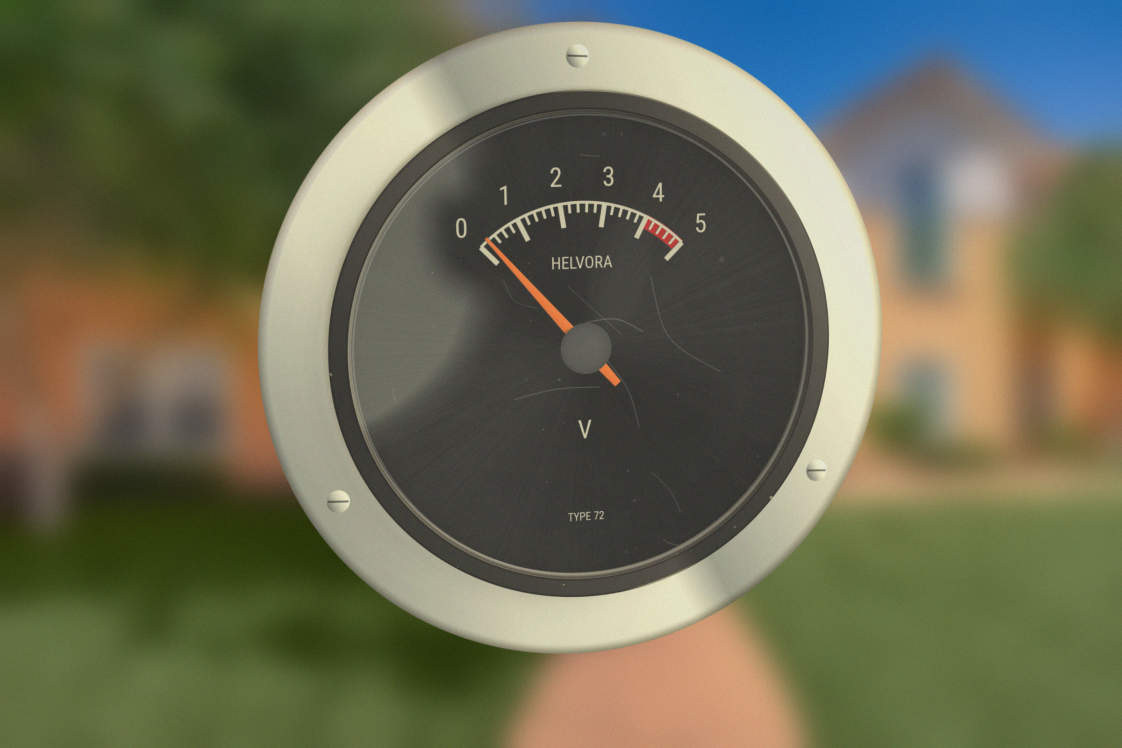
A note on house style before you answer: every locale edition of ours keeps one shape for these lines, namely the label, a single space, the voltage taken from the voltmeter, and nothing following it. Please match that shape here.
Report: 0.2 V
